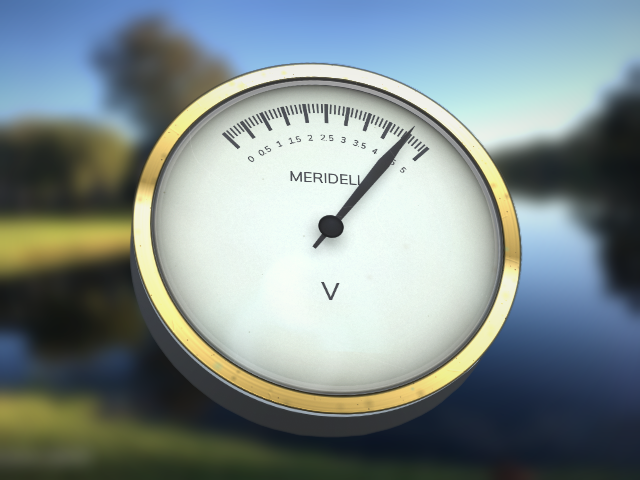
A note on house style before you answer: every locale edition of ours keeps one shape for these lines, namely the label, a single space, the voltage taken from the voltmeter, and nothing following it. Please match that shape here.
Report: 4.5 V
